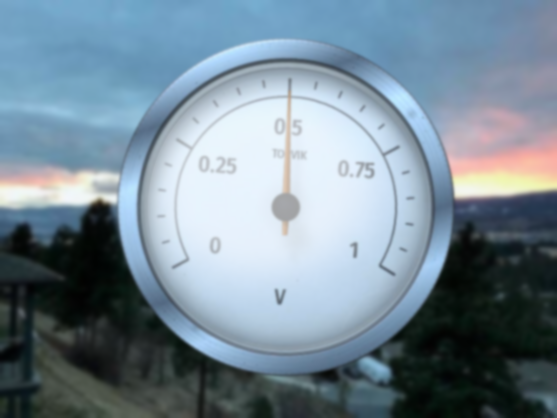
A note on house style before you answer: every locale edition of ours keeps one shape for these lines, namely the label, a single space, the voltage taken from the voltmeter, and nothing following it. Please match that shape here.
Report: 0.5 V
